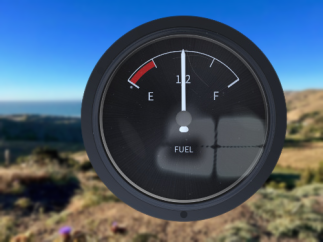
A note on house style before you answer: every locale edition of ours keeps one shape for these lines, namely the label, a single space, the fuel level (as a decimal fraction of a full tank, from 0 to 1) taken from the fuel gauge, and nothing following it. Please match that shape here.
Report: 0.5
